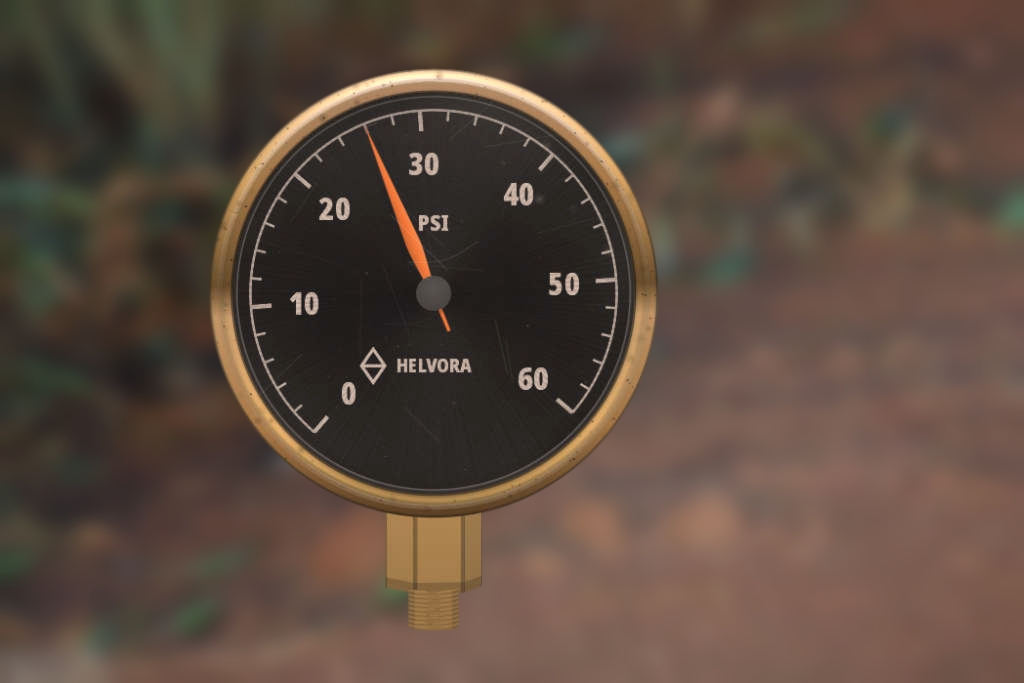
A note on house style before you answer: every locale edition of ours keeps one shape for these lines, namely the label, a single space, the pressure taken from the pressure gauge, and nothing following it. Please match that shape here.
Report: 26 psi
